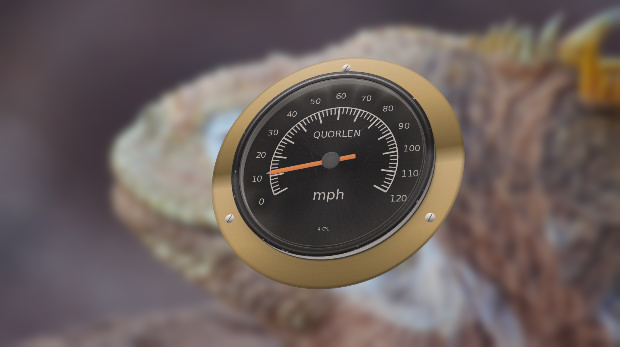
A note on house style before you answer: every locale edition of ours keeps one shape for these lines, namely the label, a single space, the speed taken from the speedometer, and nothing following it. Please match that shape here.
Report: 10 mph
